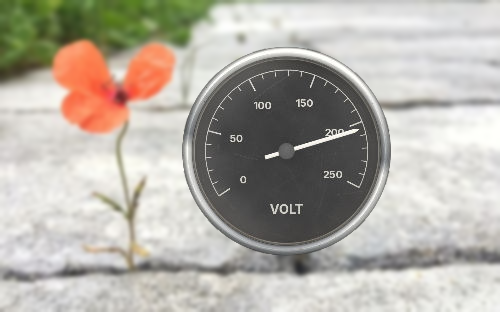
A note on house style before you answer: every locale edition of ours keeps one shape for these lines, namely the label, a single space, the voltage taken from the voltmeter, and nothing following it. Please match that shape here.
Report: 205 V
